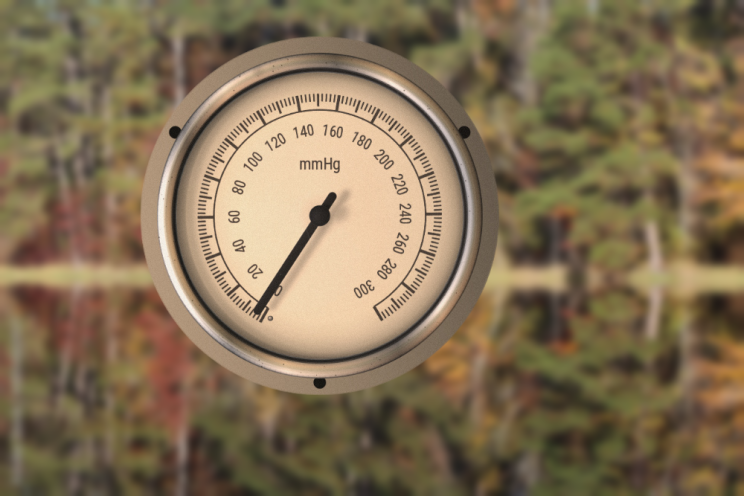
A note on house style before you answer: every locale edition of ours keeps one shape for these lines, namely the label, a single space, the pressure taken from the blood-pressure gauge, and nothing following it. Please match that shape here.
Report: 4 mmHg
